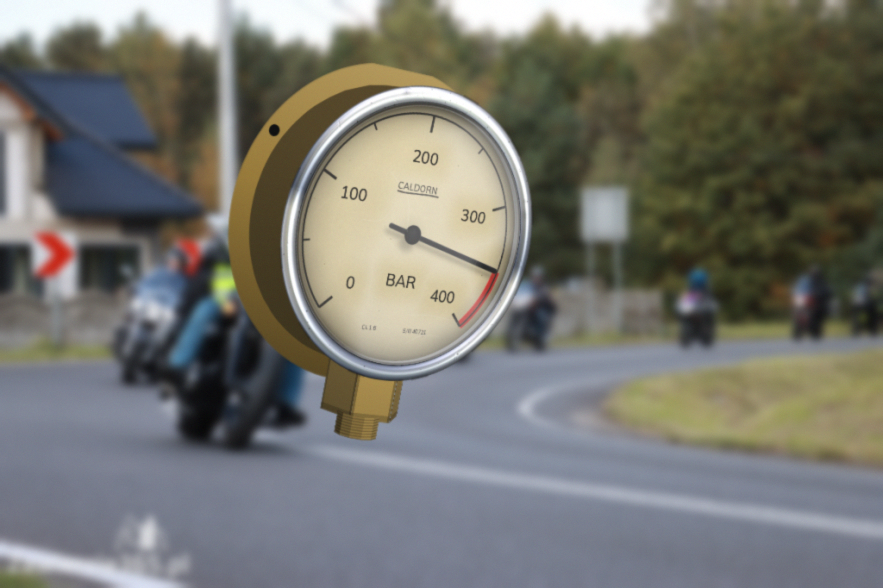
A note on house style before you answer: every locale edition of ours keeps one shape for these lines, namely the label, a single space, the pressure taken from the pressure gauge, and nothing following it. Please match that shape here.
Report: 350 bar
